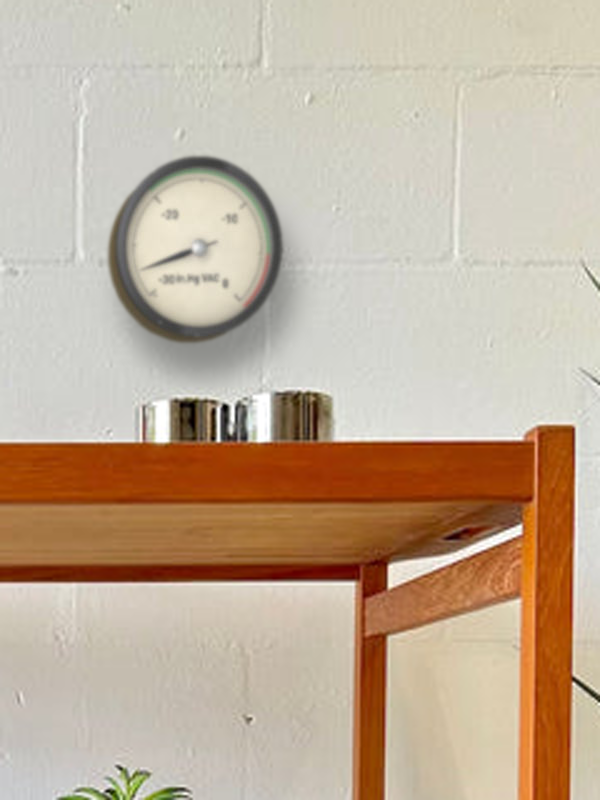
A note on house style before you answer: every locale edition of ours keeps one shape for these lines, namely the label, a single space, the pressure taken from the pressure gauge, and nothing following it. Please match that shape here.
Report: -27.5 inHg
